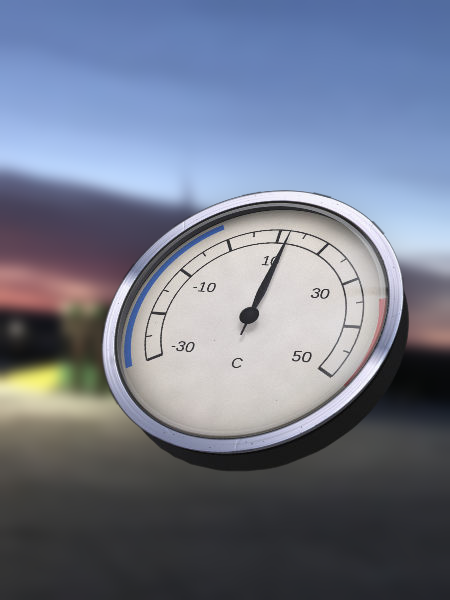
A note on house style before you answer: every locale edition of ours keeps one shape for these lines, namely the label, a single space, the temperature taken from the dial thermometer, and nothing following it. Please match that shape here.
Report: 12.5 °C
